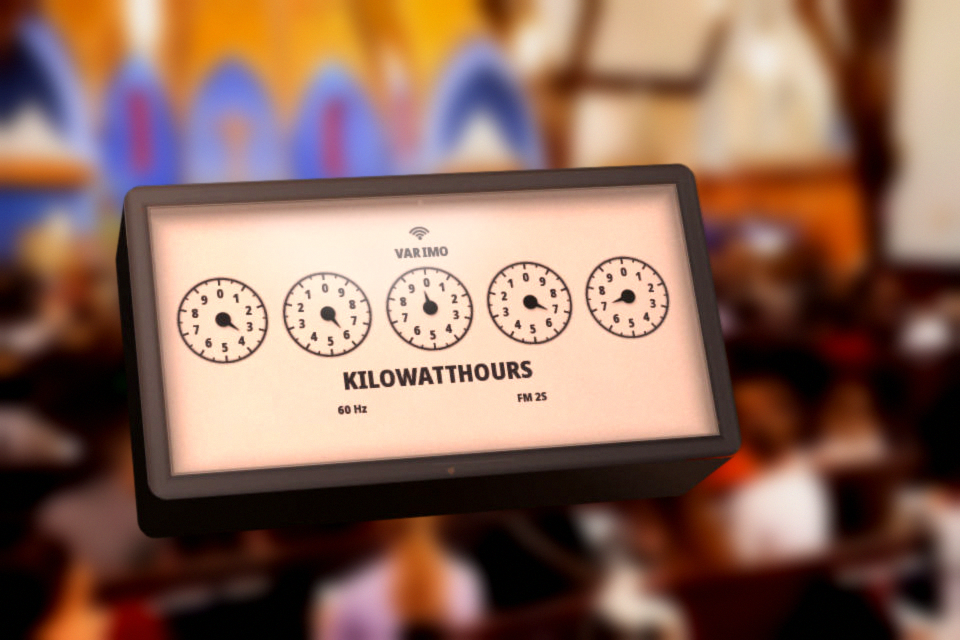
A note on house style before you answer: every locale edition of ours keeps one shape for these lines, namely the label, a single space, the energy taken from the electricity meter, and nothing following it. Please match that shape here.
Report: 35967 kWh
